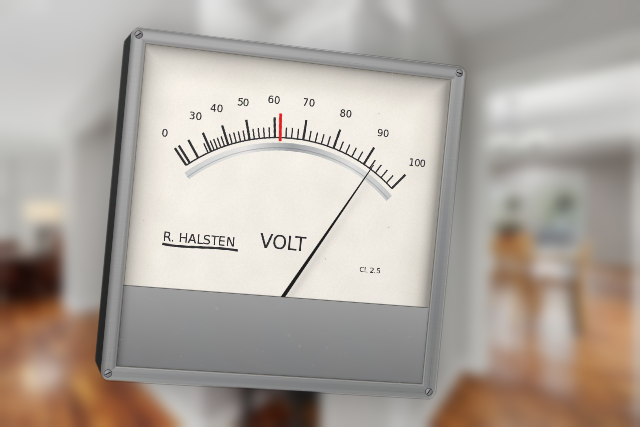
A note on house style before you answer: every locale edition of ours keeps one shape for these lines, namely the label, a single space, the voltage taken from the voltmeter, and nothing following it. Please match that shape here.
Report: 92 V
